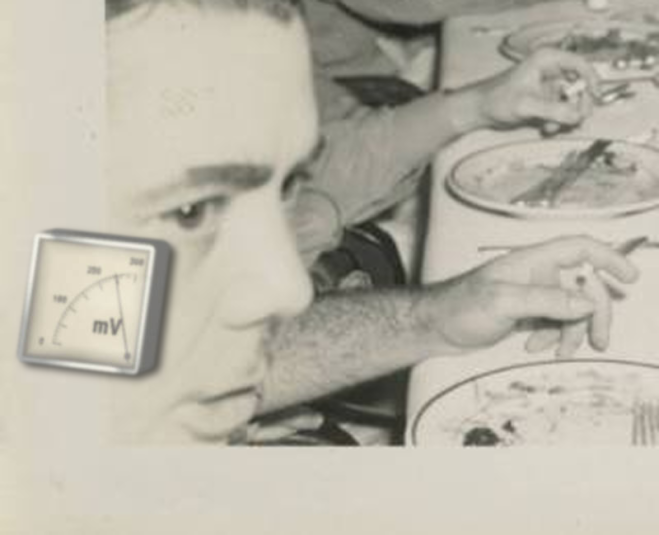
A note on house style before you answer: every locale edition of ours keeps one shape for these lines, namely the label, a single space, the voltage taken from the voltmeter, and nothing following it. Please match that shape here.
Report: 250 mV
